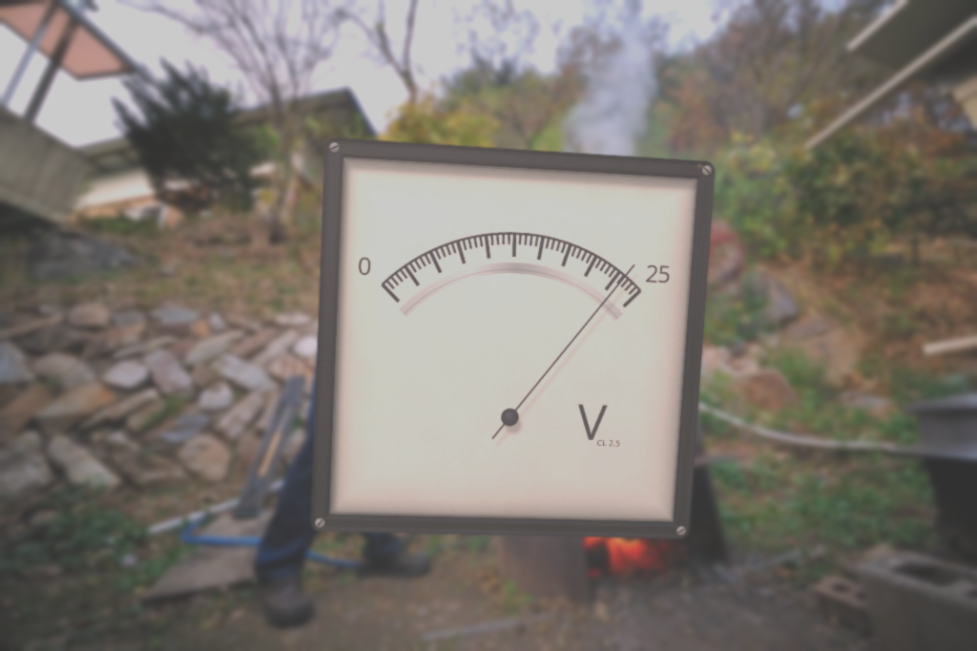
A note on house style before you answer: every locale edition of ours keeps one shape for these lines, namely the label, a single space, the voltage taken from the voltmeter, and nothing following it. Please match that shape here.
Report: 23 V
